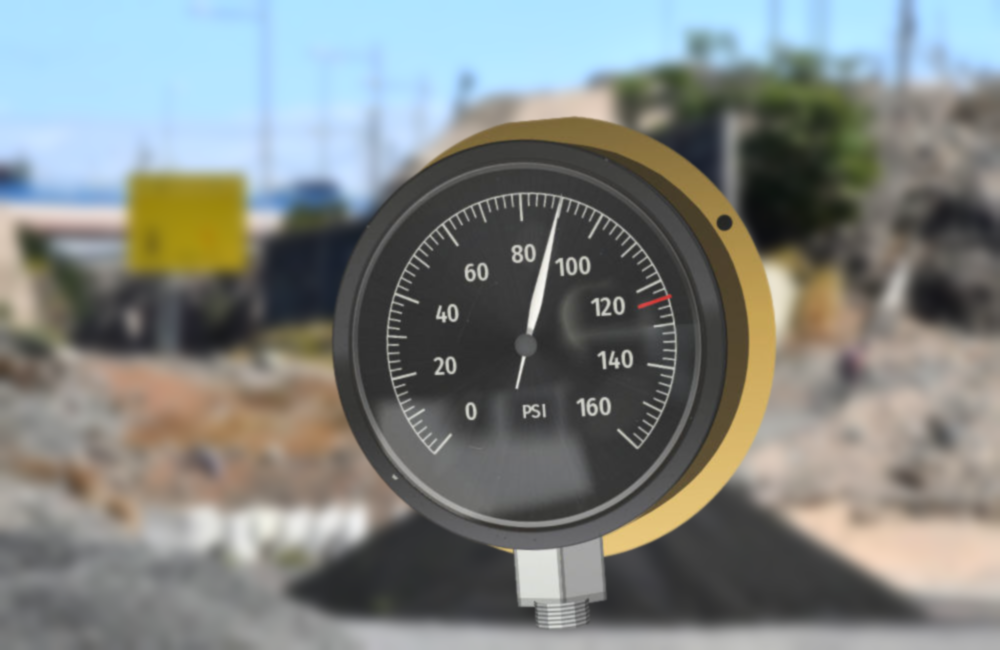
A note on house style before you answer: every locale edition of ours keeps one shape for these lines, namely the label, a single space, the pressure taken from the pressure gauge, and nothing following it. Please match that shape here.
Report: 90 psi
